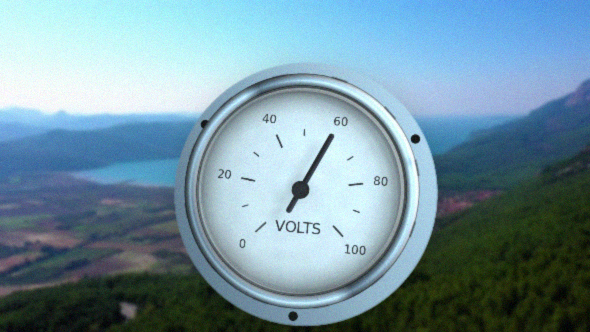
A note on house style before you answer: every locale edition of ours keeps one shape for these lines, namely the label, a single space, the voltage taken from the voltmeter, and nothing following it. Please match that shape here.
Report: 60 V
